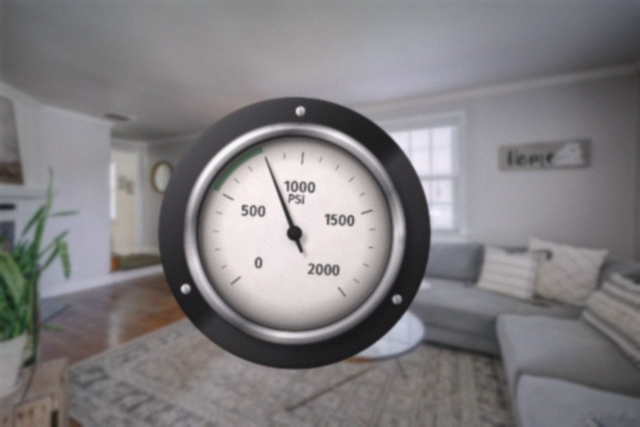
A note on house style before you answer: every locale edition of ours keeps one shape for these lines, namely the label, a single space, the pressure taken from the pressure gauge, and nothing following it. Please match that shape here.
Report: 800 psi
